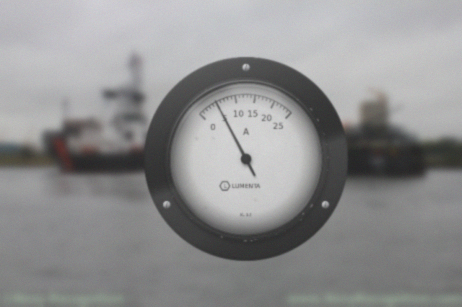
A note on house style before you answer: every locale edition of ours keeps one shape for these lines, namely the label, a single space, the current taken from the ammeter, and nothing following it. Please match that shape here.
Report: 5 A
